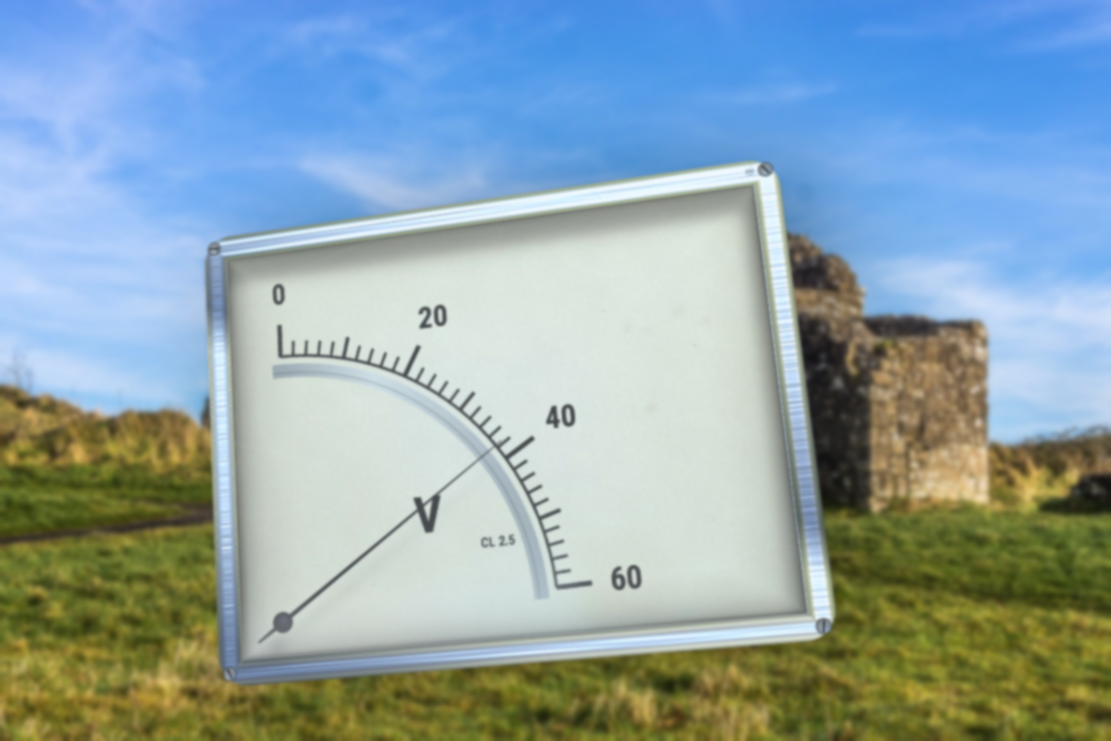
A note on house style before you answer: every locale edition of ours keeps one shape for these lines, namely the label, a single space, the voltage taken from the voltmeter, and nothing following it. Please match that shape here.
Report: 38 V
